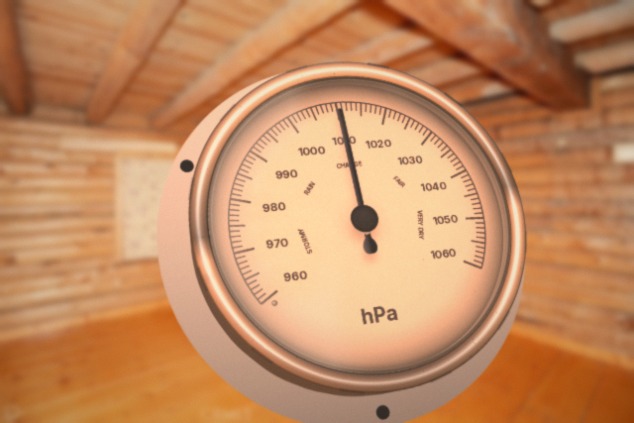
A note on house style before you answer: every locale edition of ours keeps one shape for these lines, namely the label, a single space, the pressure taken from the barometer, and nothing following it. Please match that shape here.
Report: 1010 hPa
